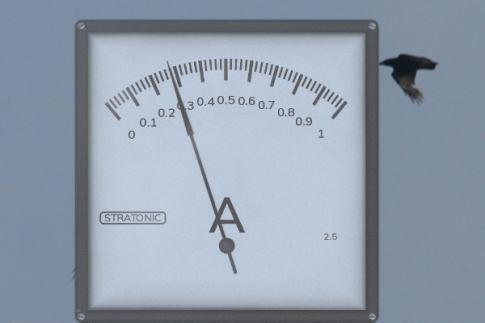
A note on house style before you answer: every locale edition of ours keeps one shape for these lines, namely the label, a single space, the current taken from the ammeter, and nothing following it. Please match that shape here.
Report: 0.28 A
